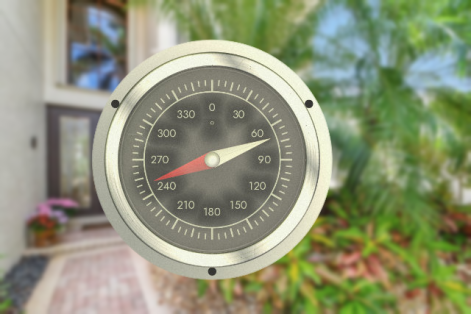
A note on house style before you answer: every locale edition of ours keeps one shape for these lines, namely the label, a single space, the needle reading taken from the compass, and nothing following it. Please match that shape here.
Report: 250 °
